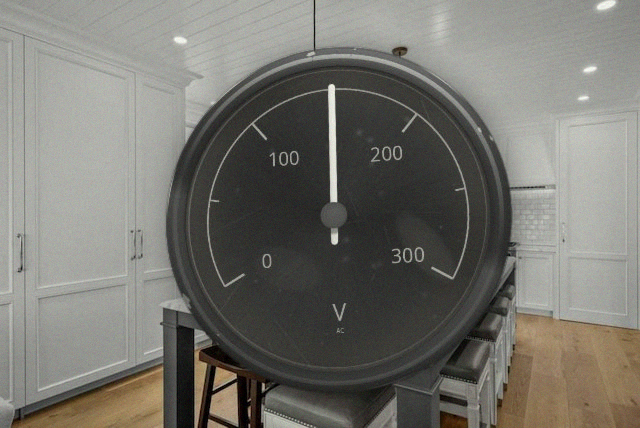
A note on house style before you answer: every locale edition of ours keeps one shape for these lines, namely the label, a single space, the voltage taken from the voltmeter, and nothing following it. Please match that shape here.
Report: 150 V
